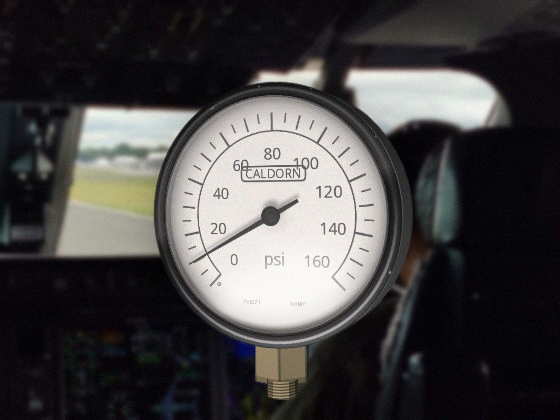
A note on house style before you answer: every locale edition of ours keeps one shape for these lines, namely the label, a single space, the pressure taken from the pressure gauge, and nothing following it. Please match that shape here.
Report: 10 psi
